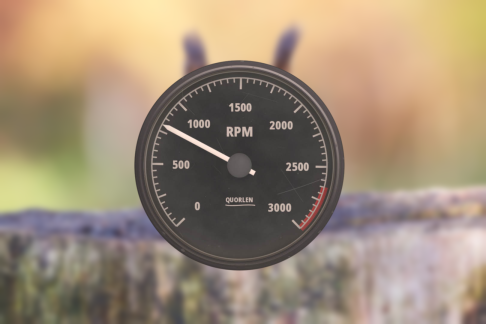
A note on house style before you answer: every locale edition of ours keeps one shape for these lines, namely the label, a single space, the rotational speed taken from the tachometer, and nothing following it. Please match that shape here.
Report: 800 rpm
